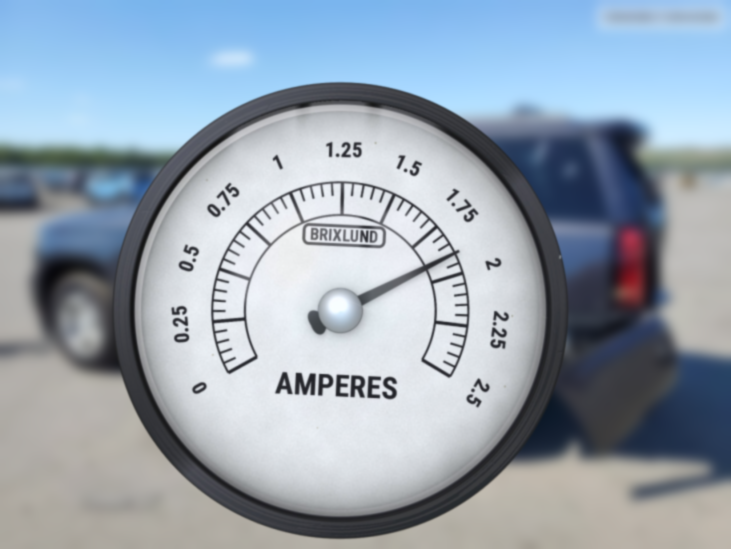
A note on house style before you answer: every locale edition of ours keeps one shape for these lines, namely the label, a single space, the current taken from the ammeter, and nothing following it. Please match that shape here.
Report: 1.9 A
